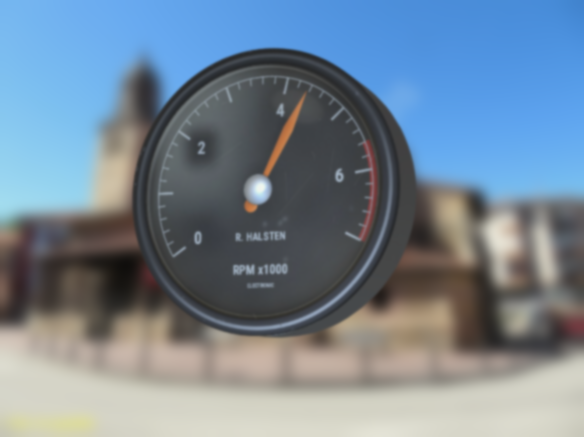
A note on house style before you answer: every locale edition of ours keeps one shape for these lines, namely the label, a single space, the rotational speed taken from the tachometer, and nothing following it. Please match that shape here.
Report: 4400 rpm
